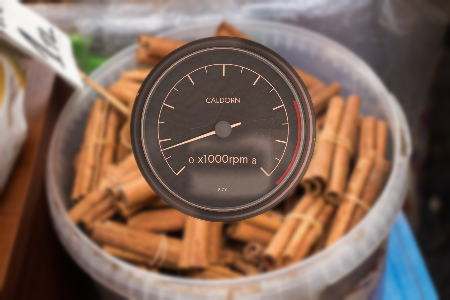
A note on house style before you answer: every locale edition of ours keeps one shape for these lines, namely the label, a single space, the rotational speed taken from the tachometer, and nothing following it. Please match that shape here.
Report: 750 rpm
